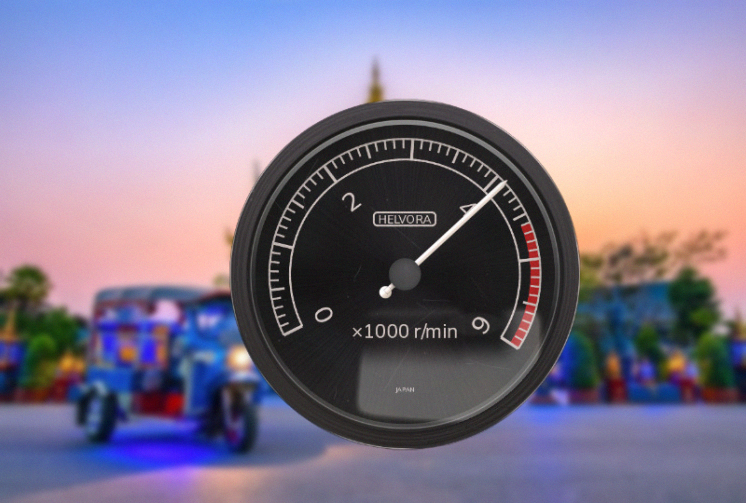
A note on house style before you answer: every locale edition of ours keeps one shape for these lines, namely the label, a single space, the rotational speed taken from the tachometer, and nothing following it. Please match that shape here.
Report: 4100 rpm
